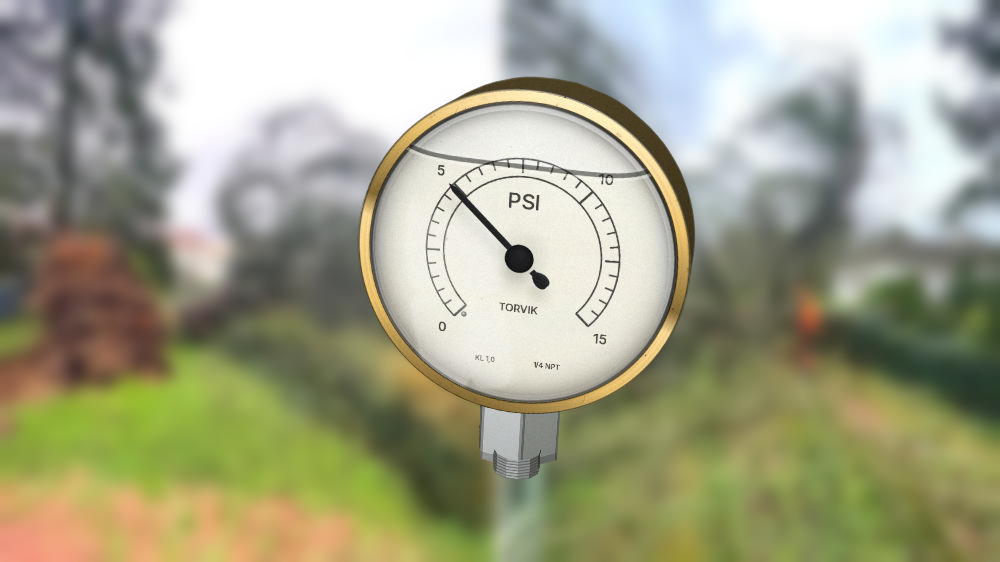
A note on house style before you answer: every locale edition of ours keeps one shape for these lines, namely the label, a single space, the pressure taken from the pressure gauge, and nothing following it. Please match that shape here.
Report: 5 psi
